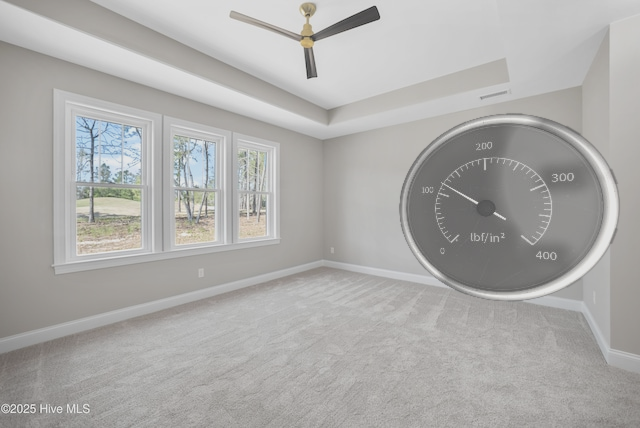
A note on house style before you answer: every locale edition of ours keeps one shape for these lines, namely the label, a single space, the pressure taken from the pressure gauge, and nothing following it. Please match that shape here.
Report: 120 psi
